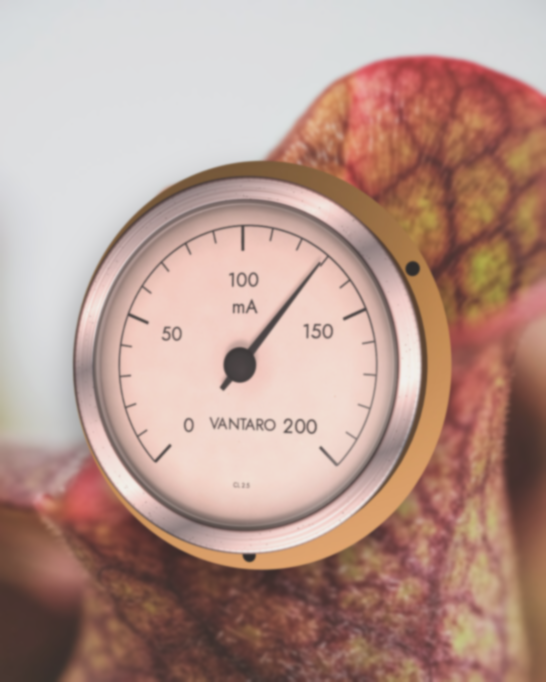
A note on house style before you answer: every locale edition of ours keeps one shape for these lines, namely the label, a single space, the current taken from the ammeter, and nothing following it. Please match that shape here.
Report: 130 mA
